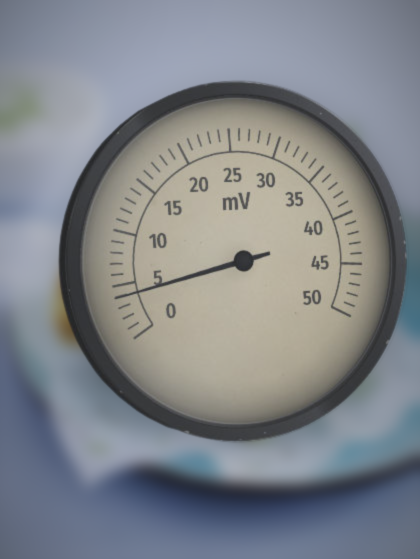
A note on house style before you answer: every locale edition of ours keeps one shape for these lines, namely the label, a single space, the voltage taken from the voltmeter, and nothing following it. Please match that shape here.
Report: 4 mV
